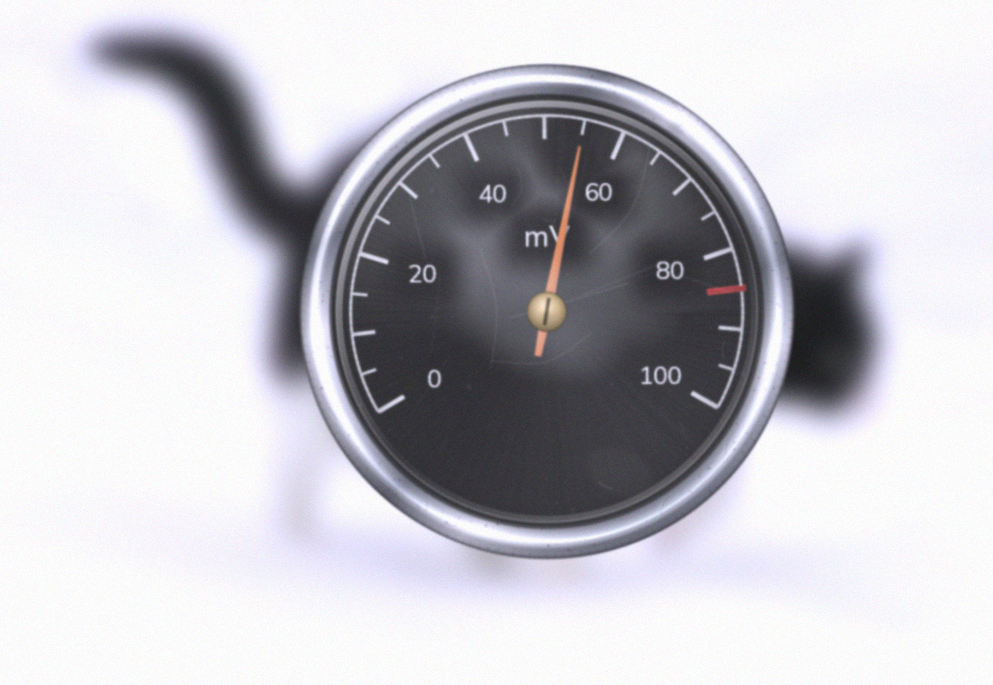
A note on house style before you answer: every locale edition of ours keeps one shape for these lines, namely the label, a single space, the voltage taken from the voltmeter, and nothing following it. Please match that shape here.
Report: 55 mV
